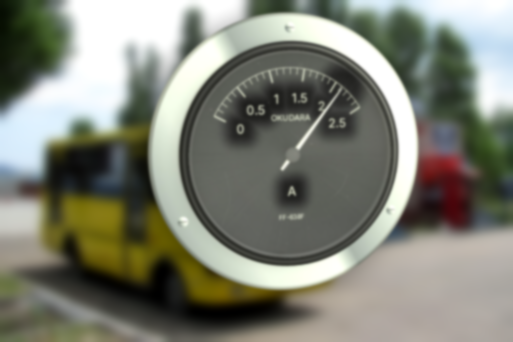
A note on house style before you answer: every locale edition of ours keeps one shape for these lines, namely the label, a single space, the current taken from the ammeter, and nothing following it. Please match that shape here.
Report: 2.1 A
